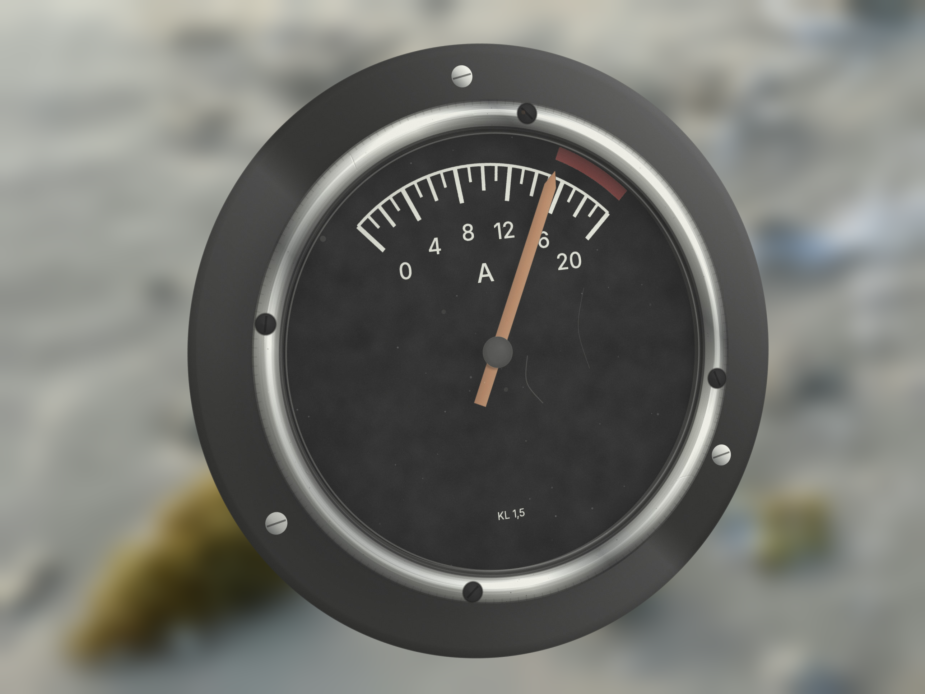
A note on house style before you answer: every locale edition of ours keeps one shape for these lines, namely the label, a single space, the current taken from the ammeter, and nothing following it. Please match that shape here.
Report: 15 A
